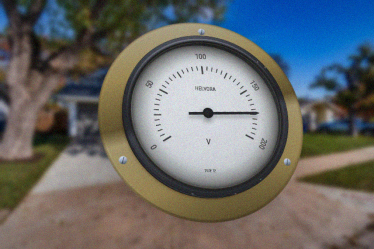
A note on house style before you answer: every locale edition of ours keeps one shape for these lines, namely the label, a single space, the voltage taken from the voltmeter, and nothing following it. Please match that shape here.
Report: 175 V
